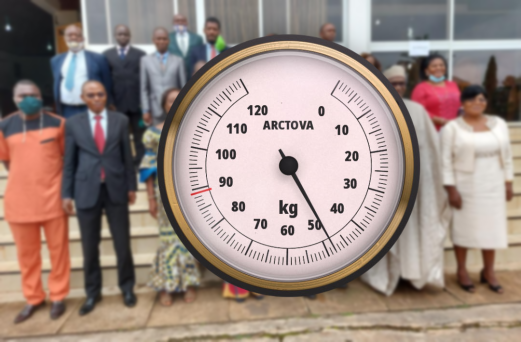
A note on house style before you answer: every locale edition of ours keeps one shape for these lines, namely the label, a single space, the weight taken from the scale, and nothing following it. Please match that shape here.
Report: 48 kg
